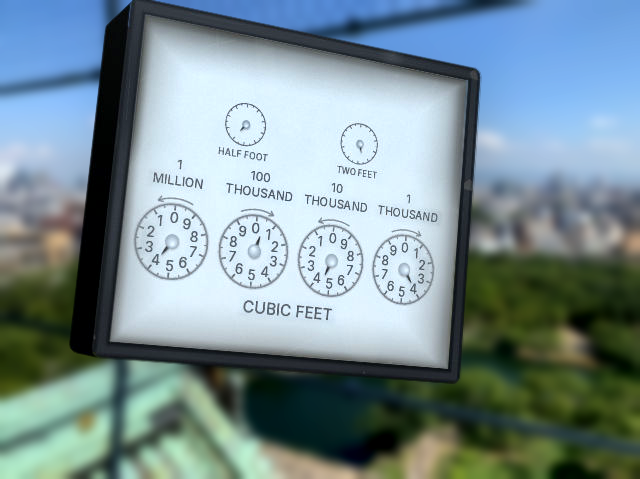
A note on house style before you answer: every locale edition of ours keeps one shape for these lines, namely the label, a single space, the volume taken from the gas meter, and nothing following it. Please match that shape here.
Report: 404400 ft³
